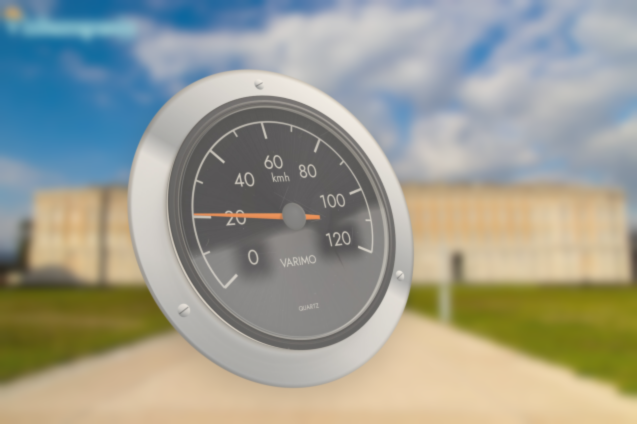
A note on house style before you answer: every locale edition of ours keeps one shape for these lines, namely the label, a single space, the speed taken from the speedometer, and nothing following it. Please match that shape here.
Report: 20 km/h
